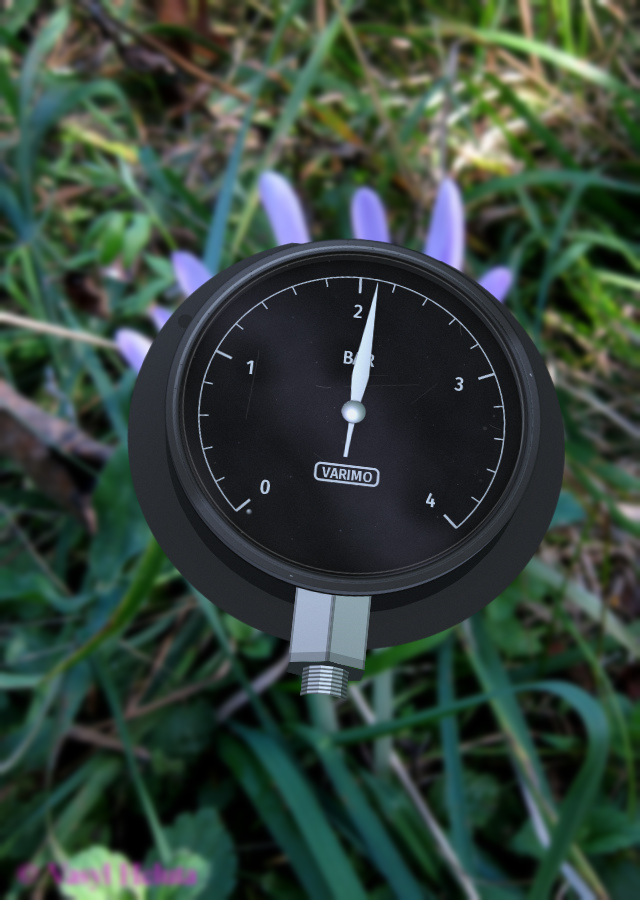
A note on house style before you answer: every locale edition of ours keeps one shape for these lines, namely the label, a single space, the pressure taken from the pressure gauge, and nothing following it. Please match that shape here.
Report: 2.1 bar
